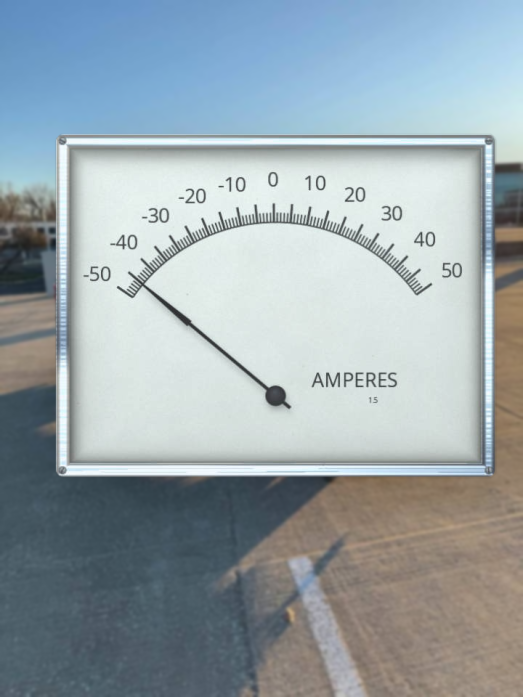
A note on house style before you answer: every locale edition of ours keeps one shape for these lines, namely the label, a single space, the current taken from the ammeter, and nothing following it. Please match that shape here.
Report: -45 A
